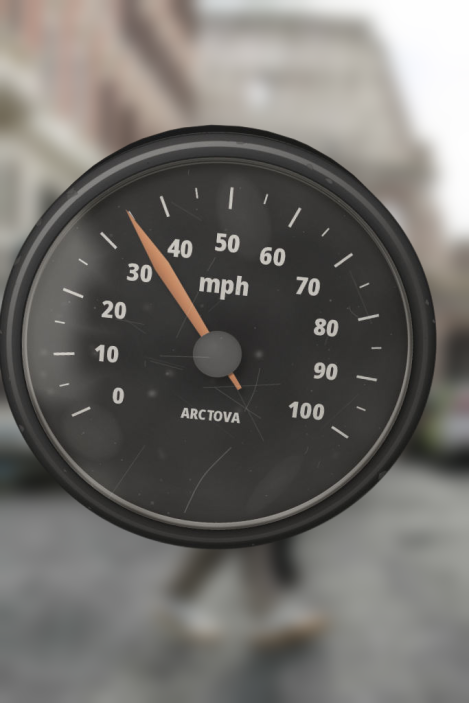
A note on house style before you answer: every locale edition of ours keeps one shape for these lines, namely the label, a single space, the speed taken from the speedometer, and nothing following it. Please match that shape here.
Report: 35 mph
